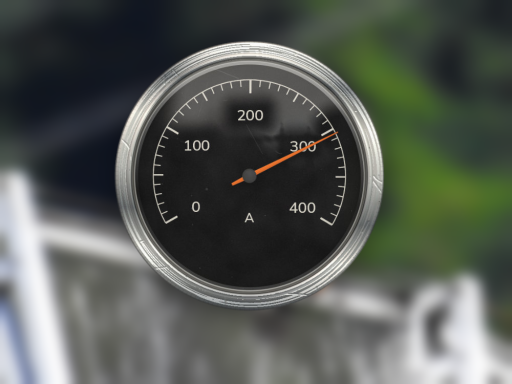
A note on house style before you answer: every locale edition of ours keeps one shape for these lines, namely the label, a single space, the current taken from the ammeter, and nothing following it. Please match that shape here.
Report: 305 A
